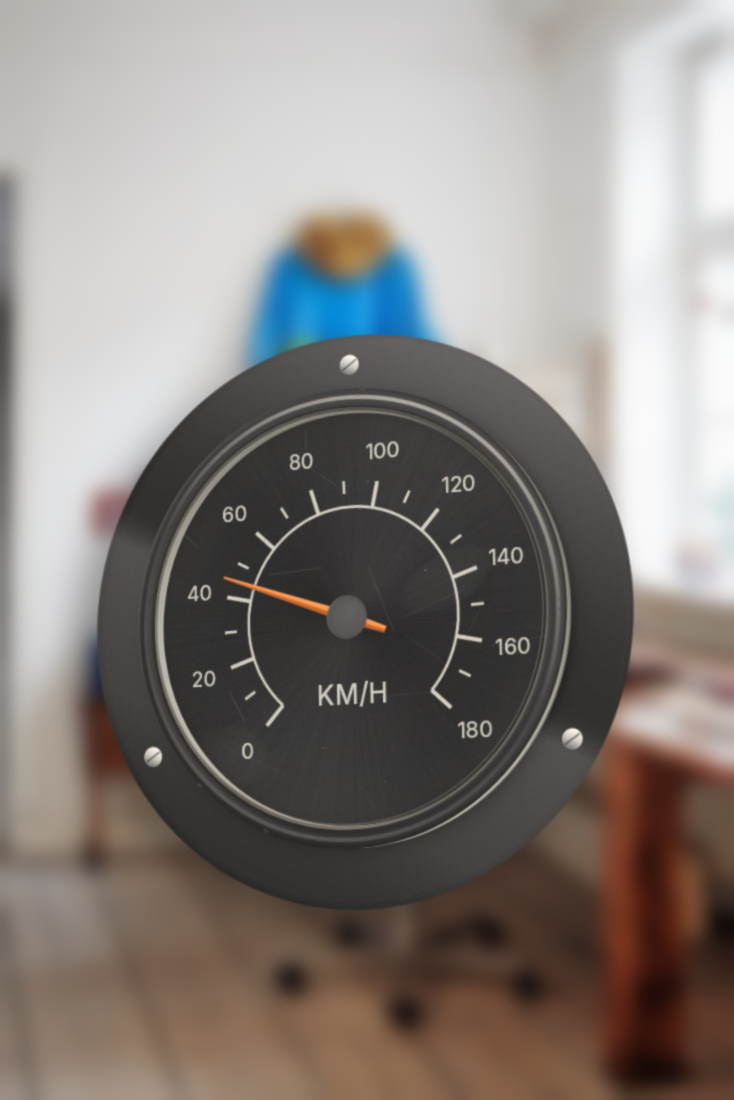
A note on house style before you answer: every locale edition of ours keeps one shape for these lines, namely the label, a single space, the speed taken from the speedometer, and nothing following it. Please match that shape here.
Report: 45 km/h
